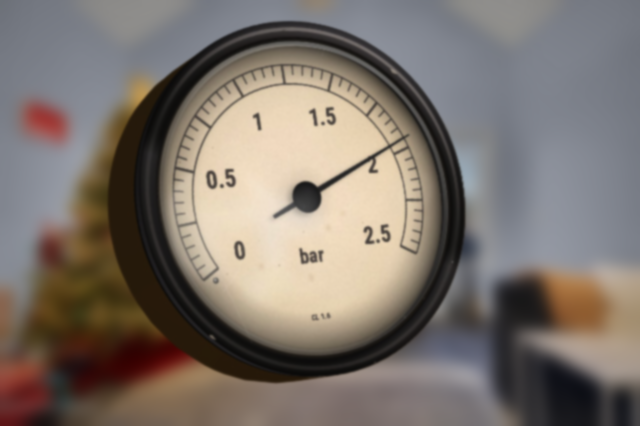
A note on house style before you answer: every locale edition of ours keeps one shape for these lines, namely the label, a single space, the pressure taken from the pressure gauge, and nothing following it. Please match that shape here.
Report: 1.95 bar
